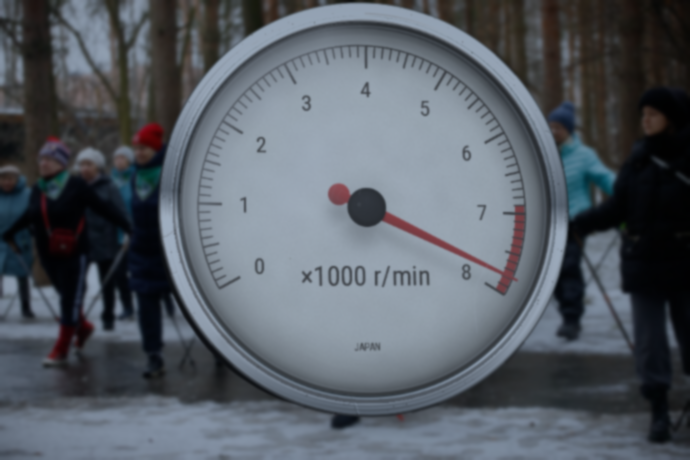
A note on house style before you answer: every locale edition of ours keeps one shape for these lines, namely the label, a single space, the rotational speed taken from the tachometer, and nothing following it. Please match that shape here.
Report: 7800 rpm
